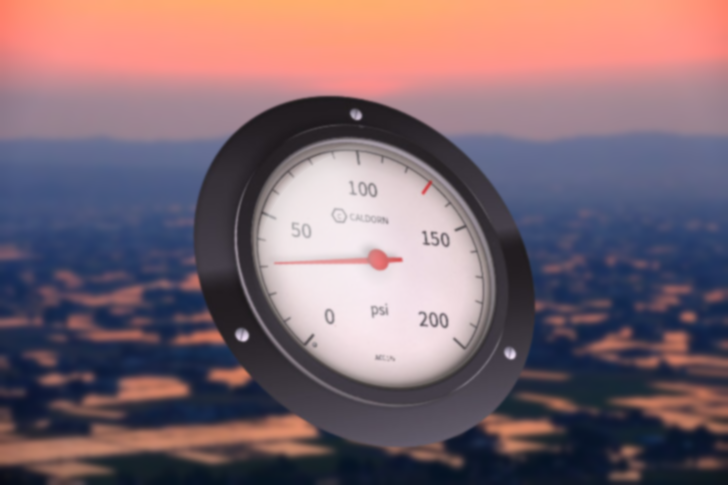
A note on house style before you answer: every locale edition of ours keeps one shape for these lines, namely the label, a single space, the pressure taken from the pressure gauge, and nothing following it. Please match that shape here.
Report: 30 psi
